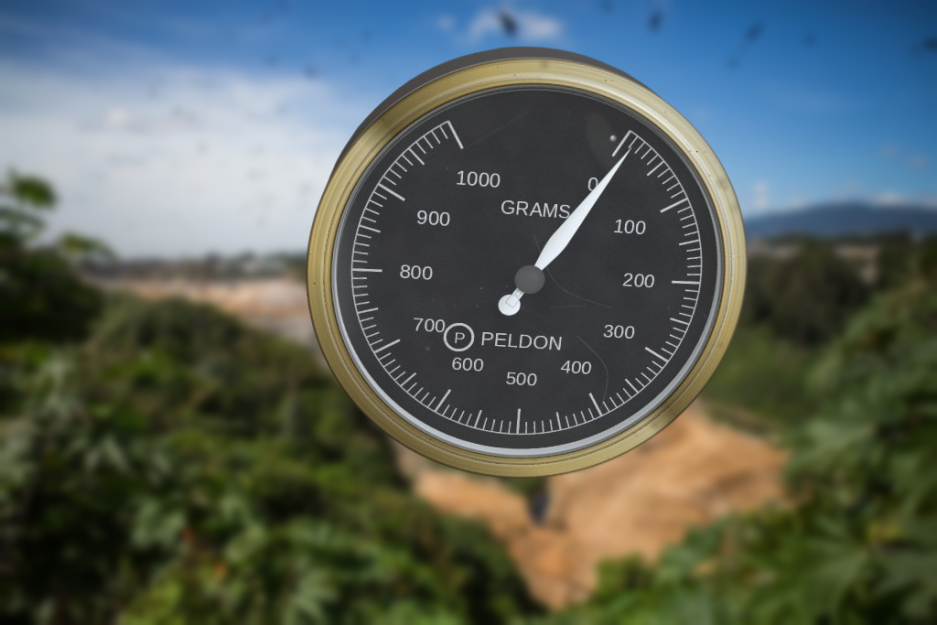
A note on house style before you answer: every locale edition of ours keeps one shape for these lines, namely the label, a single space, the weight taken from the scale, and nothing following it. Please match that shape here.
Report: 10 g
